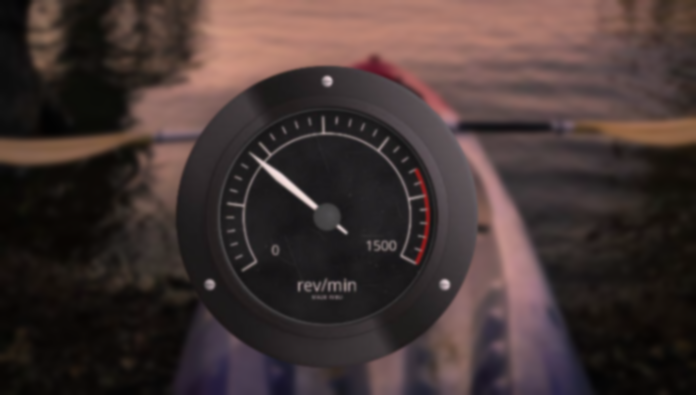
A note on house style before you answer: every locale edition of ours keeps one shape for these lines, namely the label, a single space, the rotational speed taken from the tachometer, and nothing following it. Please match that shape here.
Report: 450 rpm
